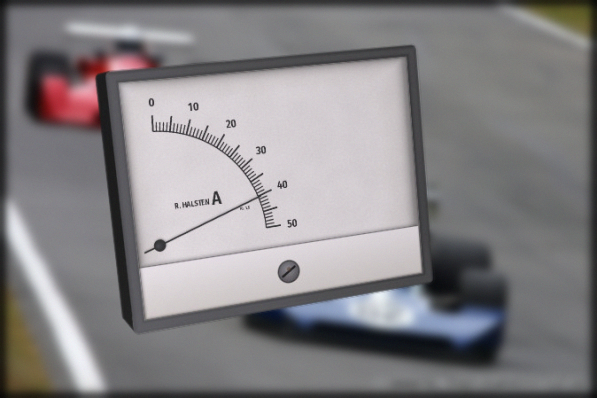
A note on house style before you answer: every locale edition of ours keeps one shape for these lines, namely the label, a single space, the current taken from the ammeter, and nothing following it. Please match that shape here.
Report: 40 A
